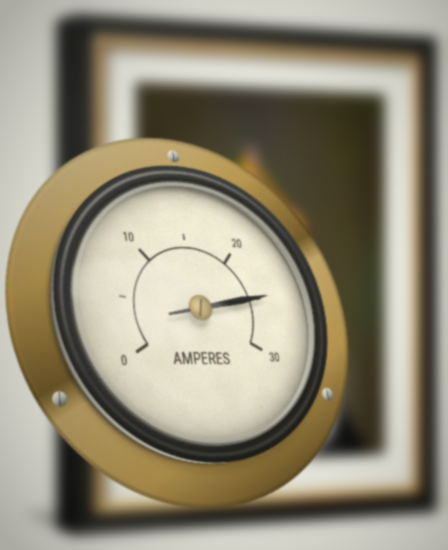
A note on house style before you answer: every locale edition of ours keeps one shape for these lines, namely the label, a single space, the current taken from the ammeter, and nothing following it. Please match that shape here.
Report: 25 A
